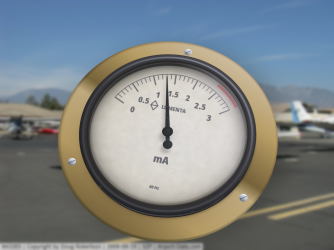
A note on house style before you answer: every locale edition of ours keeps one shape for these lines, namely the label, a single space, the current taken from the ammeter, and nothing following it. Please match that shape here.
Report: 1.3 mA
